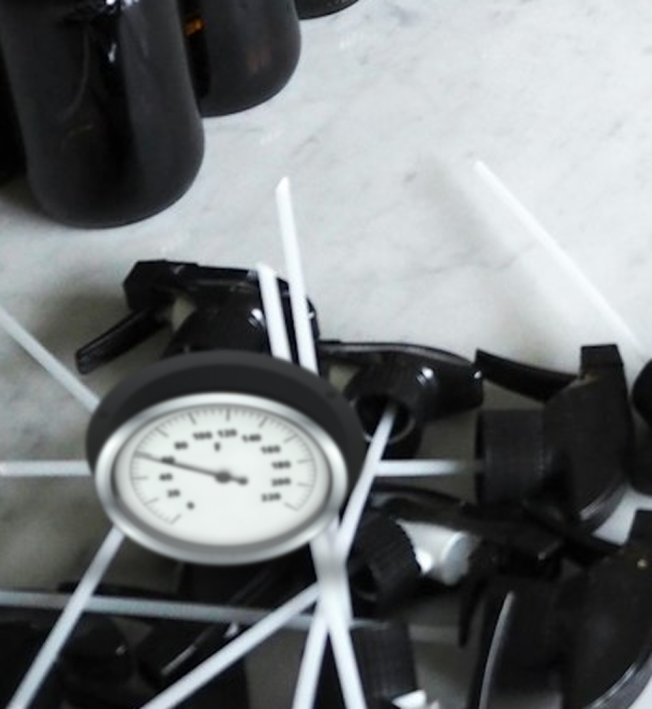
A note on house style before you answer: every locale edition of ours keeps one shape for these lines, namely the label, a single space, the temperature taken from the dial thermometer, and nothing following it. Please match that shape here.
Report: 60 °F
